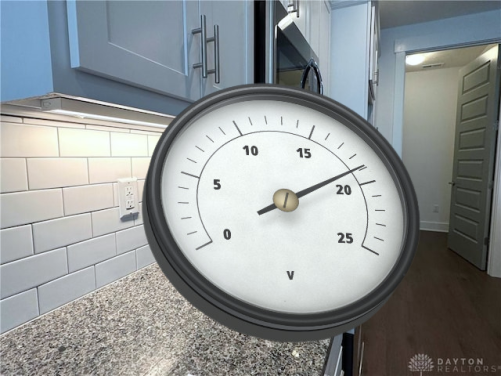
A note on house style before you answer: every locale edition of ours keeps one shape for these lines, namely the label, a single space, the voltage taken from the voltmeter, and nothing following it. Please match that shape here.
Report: 19 V
